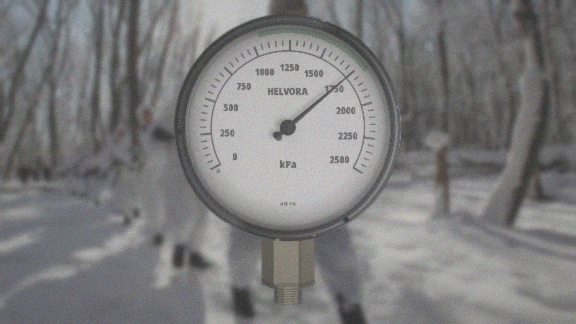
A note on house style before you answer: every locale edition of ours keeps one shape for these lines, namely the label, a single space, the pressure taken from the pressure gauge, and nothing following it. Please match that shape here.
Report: 1750 kPa
